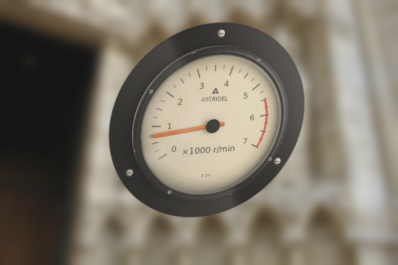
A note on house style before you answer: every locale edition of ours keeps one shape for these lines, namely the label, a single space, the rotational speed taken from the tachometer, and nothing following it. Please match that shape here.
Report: 750 rpm
